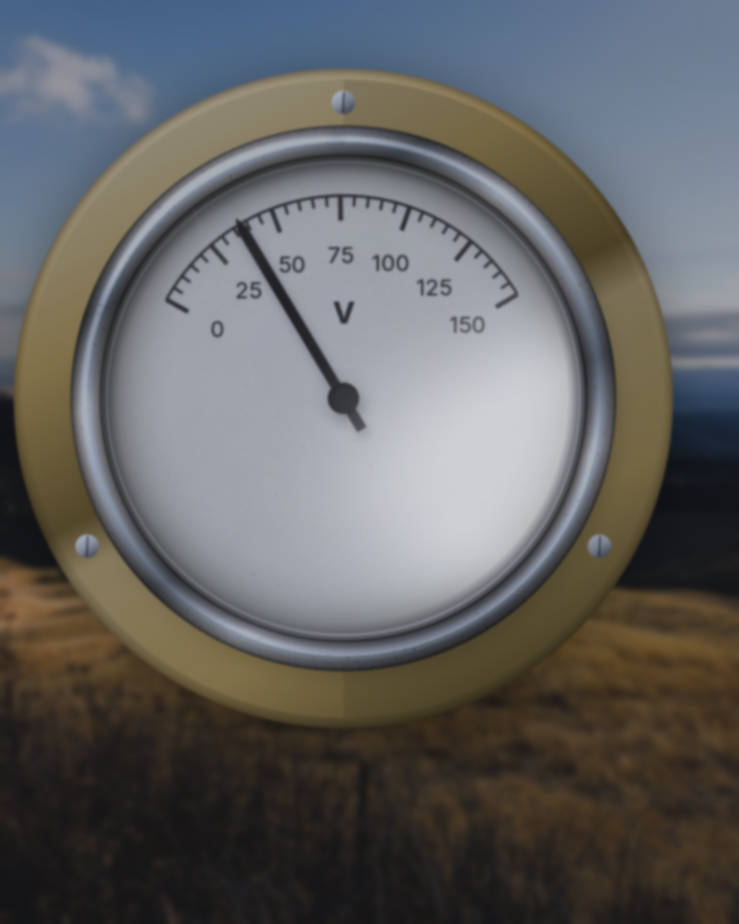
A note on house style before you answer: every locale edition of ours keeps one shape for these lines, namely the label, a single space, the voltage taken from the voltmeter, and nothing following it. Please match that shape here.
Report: 37.5 V
